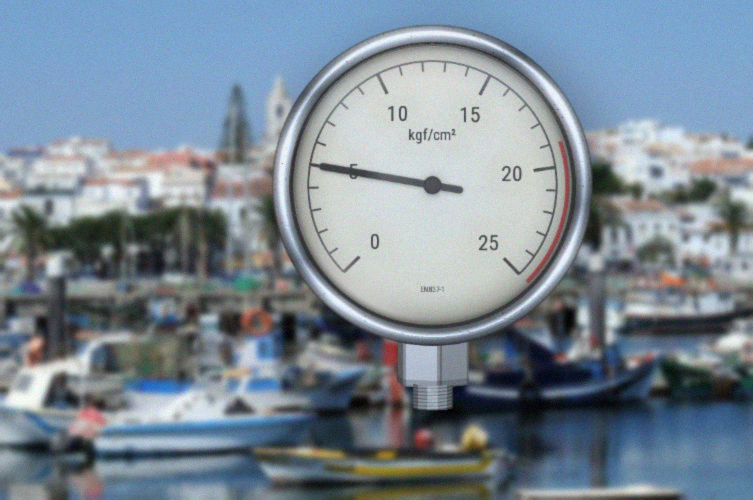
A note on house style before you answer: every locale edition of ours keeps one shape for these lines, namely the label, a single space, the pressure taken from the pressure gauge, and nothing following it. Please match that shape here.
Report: 5 kg/cm²
